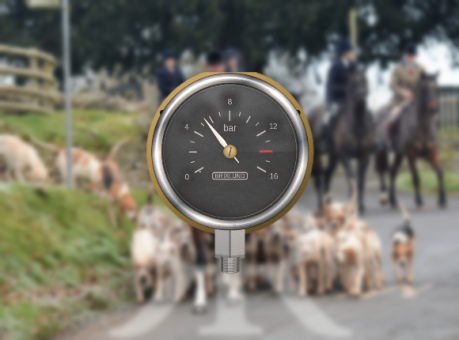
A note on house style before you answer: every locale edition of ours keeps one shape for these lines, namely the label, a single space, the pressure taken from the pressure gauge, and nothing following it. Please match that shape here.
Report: 5.5 bar
